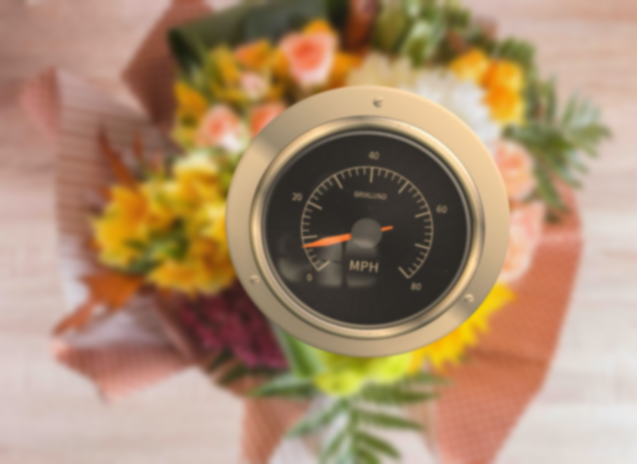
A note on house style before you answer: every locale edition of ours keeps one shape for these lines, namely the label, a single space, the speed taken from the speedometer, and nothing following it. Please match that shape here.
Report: 8 mph
